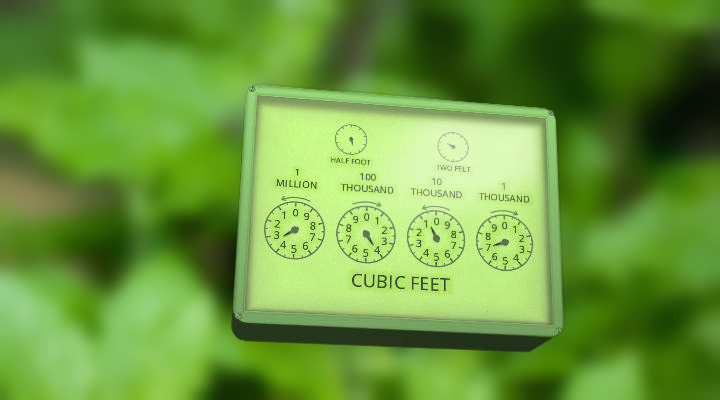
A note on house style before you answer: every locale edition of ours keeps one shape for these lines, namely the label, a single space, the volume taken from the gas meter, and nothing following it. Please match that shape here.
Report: 340700 ft³
